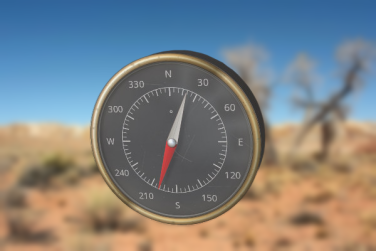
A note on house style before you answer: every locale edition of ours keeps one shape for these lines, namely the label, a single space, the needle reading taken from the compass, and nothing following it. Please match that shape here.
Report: 200 °
